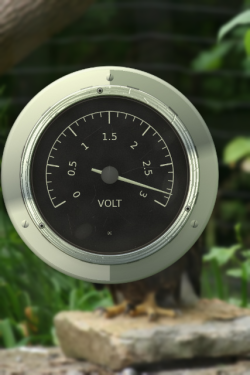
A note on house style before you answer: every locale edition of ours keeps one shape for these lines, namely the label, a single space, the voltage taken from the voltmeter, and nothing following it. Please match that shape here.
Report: 2.85 V
